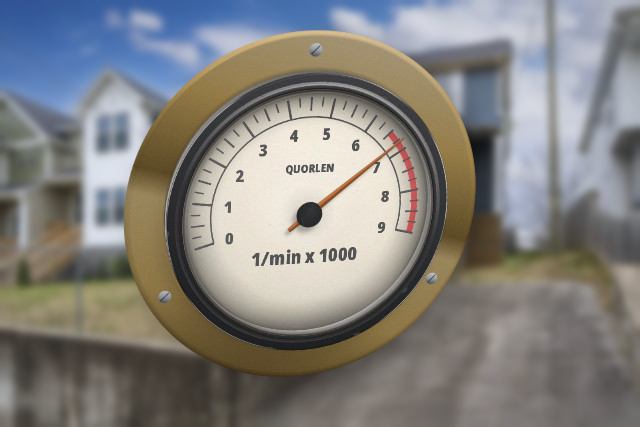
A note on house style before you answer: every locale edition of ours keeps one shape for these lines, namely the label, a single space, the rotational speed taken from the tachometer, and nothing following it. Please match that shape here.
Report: 6750 rpm
